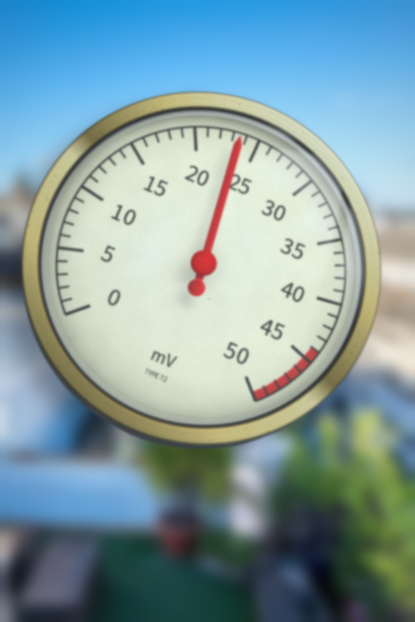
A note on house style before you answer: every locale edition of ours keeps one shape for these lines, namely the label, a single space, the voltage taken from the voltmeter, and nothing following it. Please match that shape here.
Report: 23.5 mV
